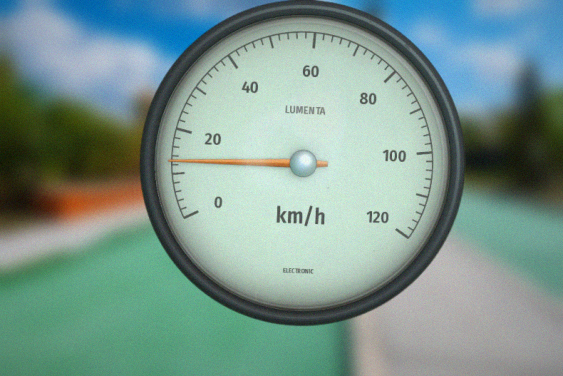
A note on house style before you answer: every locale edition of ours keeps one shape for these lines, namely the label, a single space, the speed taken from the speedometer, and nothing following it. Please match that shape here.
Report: 13 km/h
